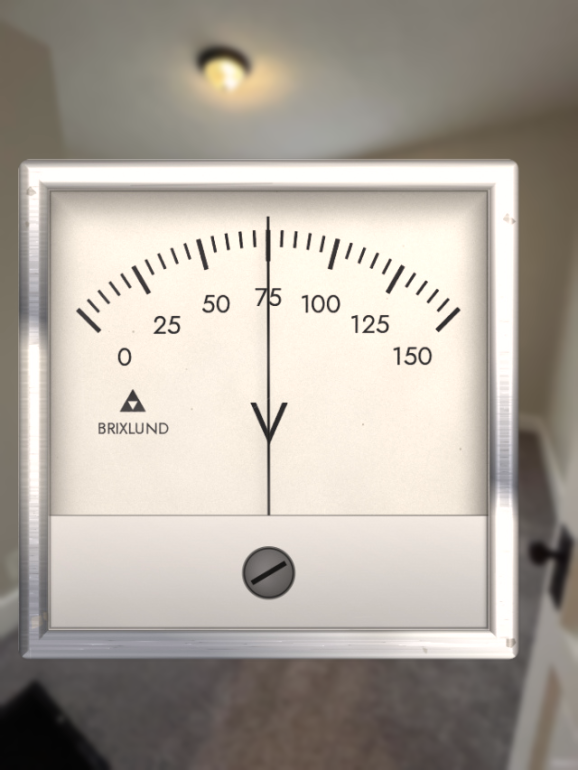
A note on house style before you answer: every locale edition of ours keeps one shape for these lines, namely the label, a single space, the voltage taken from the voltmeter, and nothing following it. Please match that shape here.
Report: 75 V
